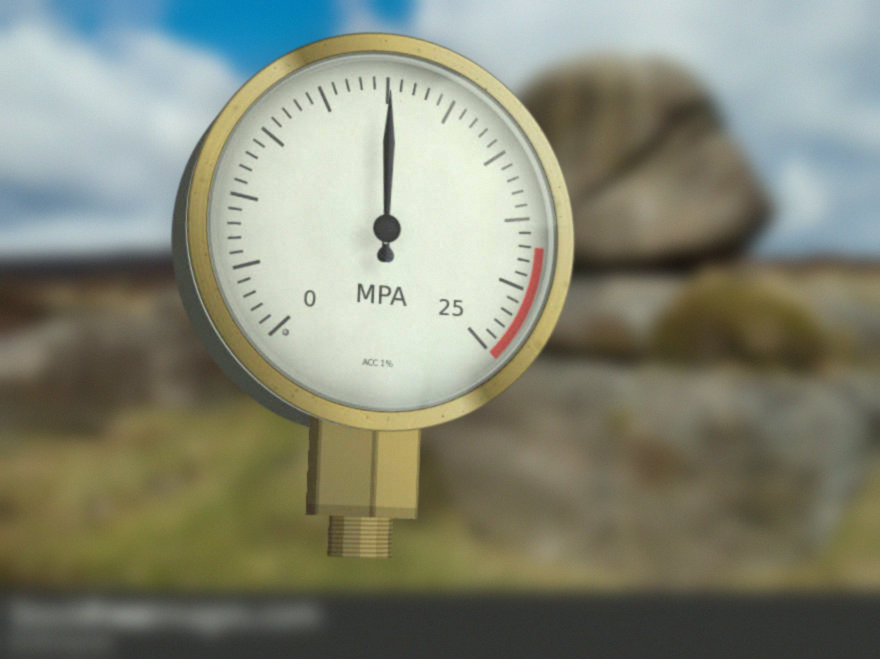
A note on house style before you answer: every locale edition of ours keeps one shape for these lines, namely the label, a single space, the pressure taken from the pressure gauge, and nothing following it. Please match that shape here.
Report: 12.5 MPa
